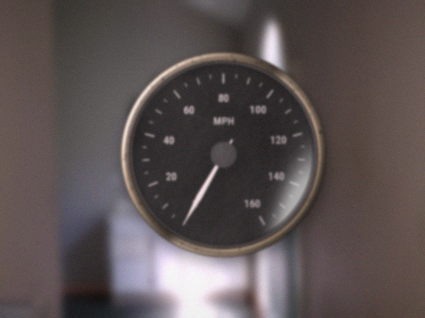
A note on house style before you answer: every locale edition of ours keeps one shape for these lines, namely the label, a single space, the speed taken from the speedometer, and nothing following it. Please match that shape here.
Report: 0 mph
